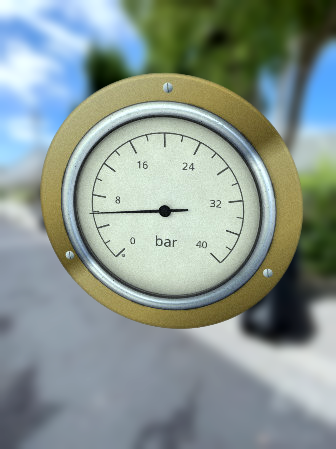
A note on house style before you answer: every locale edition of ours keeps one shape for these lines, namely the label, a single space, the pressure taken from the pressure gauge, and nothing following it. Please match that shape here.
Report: 6 bar
